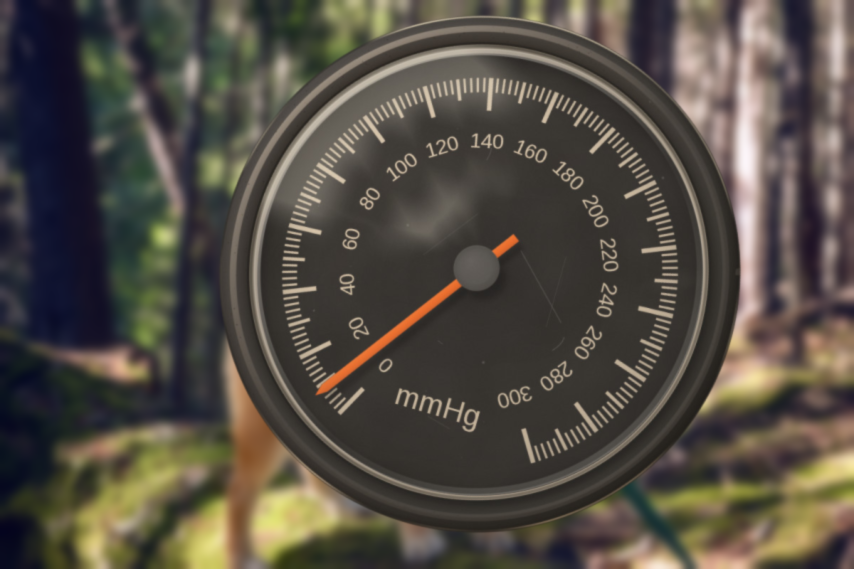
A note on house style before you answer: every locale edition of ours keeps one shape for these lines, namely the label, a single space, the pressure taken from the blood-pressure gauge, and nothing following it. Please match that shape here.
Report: 8 mmHg
